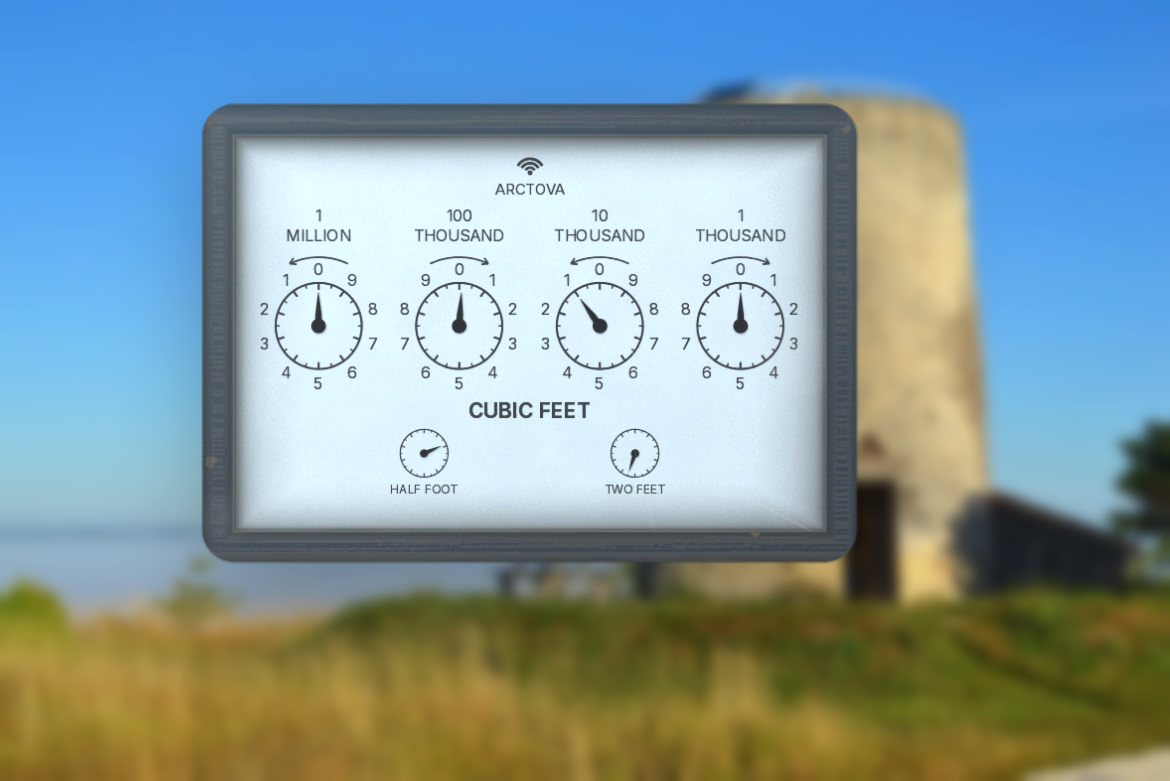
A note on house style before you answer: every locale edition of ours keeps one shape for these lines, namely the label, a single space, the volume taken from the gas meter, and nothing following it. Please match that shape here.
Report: 1000 ft³
